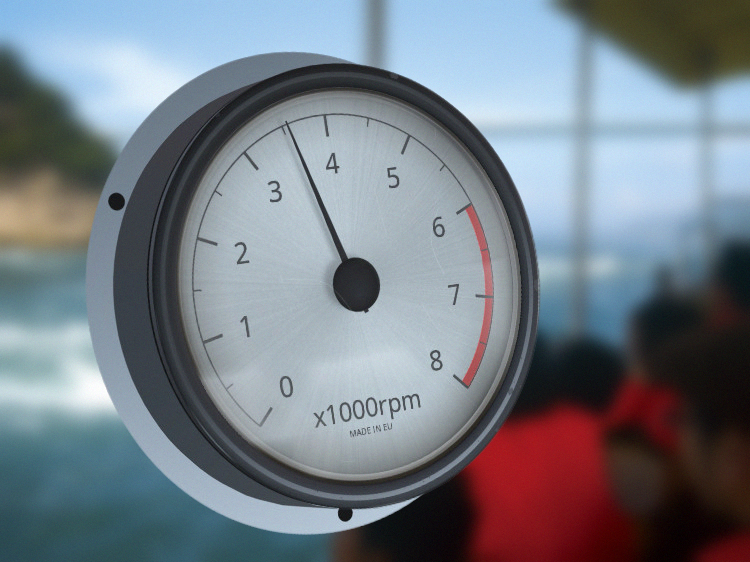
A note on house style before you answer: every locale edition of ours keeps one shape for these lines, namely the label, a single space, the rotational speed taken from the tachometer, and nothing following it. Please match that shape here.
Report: 3500 rpm
